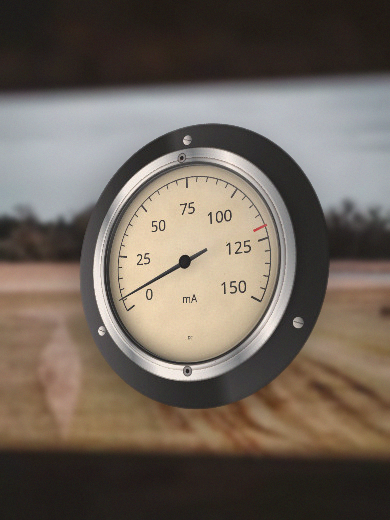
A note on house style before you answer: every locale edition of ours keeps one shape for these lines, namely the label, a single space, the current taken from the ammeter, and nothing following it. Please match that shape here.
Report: 5 mA
